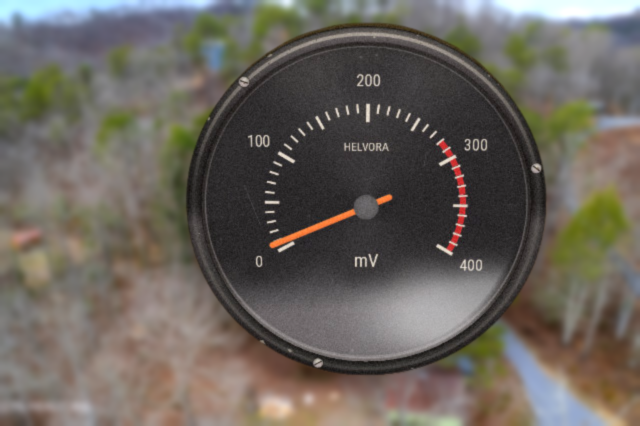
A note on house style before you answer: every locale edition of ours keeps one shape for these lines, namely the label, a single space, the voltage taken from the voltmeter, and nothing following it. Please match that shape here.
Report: 10 mV
